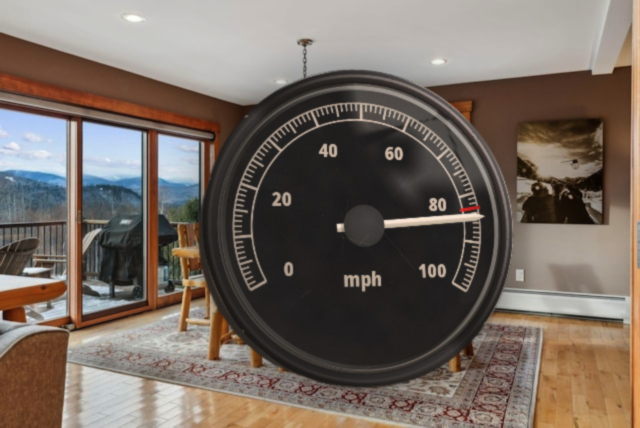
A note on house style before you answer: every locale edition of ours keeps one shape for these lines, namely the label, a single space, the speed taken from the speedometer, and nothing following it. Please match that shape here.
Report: 85 mph
